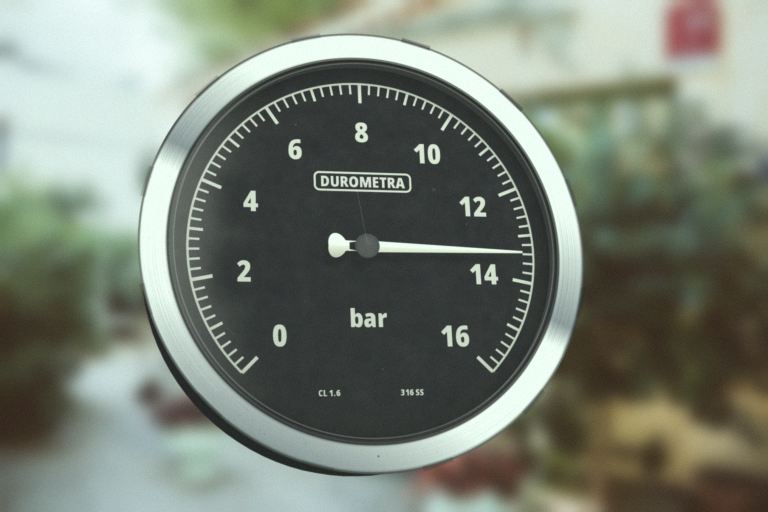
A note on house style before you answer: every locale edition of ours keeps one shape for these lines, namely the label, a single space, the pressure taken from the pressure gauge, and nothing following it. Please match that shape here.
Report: 13.4 bar
